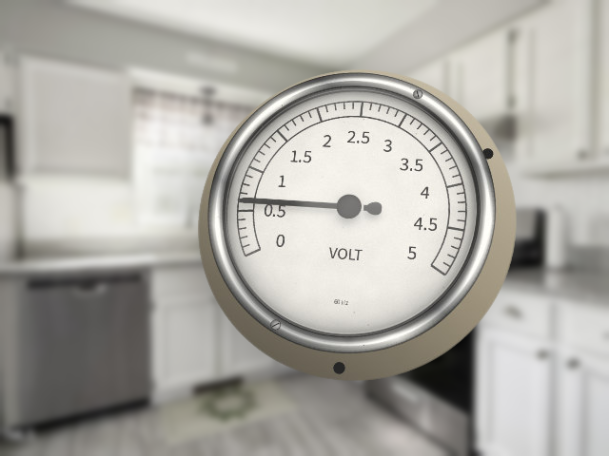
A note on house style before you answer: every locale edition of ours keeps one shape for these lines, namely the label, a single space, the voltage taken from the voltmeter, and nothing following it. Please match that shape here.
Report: 0.6 V
